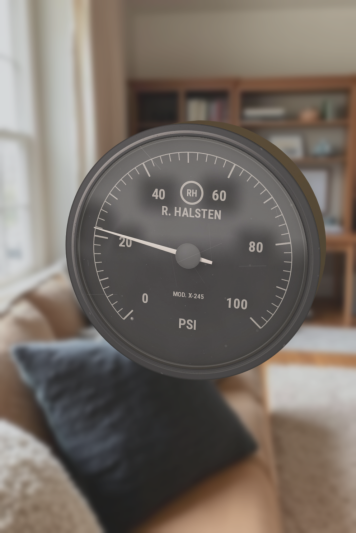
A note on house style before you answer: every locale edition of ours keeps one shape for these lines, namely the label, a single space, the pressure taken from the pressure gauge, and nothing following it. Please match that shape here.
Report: 22 psi
